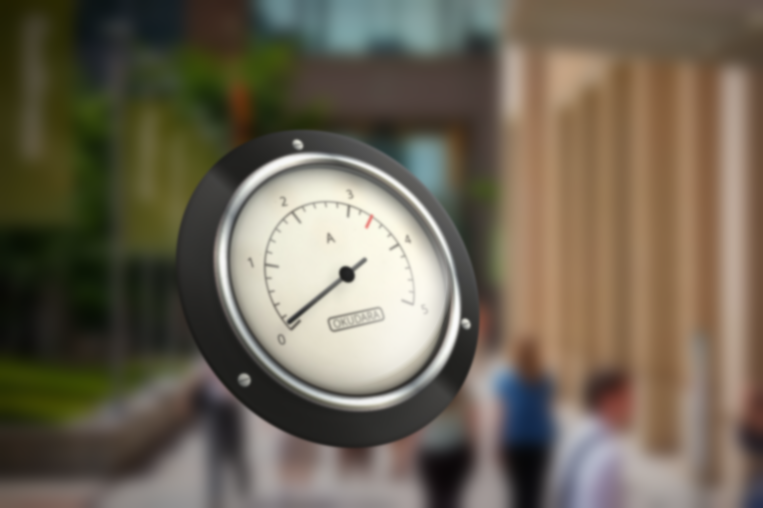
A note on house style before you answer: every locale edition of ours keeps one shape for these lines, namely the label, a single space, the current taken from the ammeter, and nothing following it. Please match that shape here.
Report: 0.1 A
